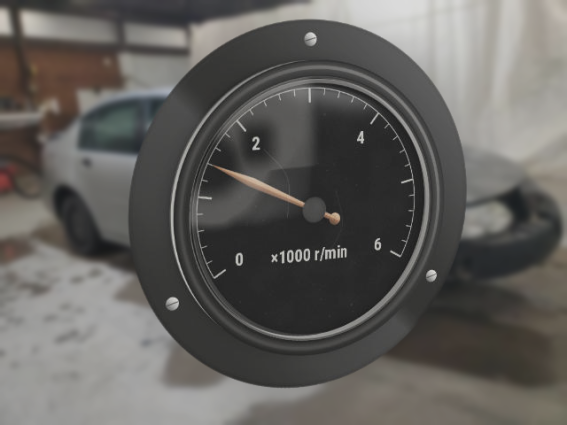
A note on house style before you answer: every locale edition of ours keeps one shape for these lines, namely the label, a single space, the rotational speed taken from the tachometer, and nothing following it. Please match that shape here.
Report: 1400 rpm
